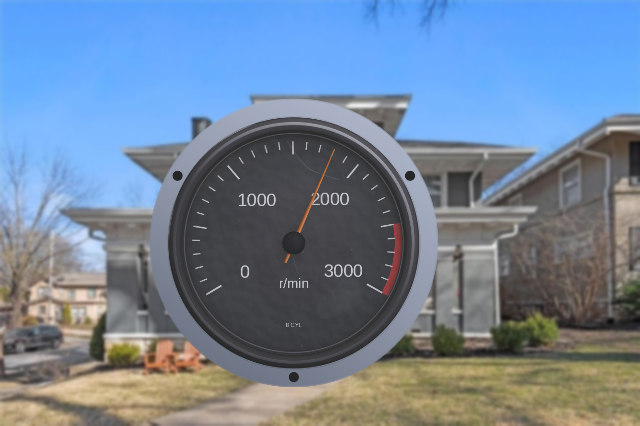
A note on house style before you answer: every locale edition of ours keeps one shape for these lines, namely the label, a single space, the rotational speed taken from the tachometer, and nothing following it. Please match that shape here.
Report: 1800 rpm
